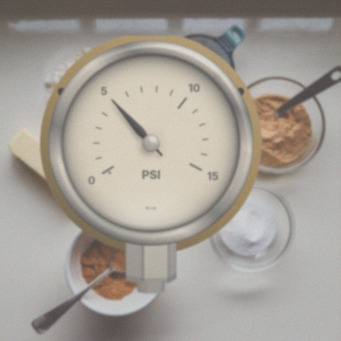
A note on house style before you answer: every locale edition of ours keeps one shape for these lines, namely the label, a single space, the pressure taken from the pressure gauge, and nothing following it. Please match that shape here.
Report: 5 psi
